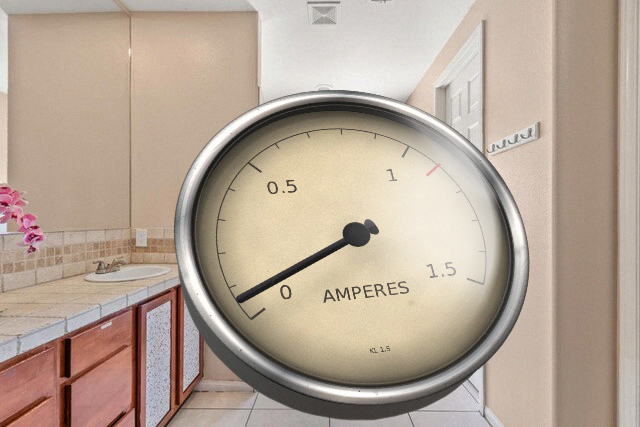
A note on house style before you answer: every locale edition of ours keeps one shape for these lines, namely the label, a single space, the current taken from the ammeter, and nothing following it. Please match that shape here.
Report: 0.05 A
